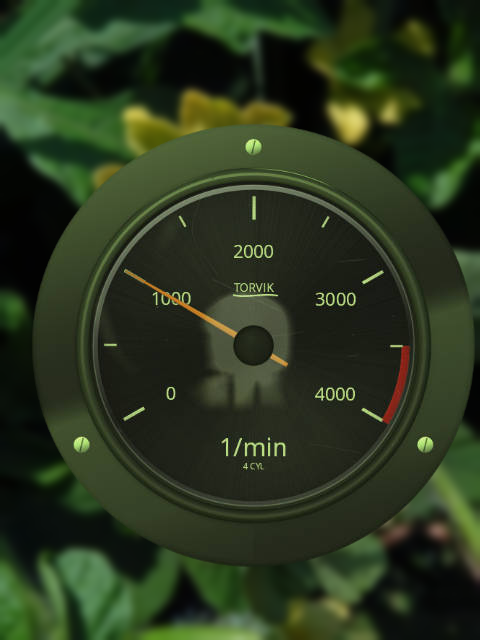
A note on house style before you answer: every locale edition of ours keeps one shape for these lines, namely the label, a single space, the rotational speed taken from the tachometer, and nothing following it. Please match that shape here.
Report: 1000 rpm
